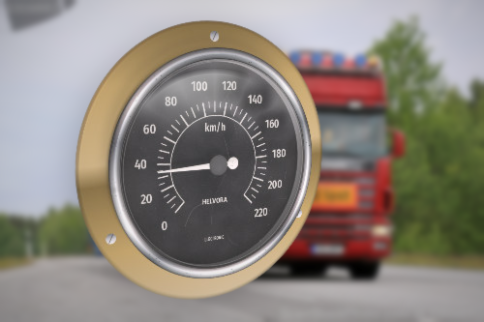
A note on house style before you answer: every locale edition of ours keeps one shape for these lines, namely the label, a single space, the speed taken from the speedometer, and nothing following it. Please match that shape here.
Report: 35 km/h
